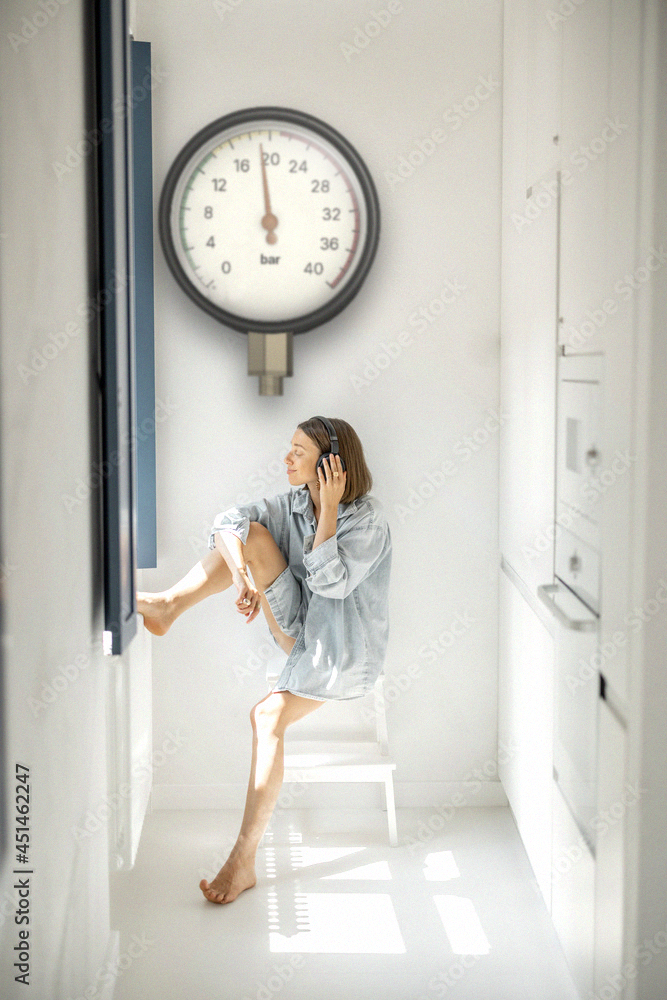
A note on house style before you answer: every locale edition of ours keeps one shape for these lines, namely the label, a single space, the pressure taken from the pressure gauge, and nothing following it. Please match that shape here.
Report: 19 bar
